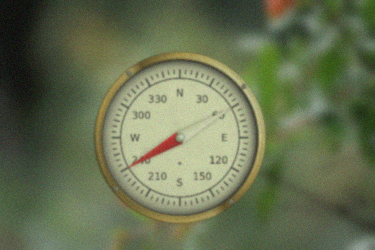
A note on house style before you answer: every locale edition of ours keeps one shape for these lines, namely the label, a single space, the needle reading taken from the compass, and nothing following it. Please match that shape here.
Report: 240 °
